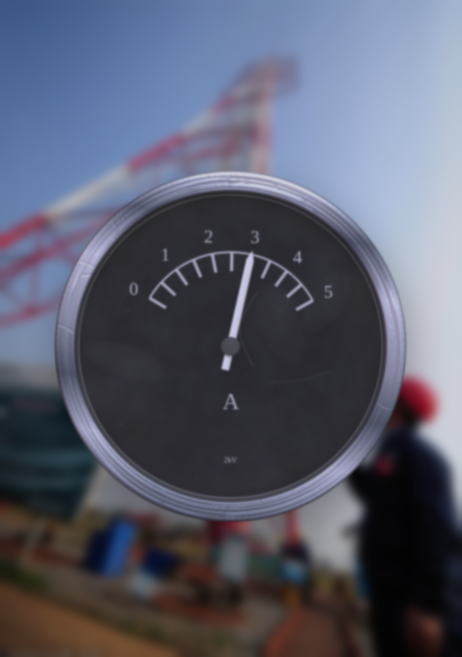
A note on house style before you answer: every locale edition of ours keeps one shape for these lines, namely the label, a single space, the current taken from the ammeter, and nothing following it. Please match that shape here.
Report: 3 A
